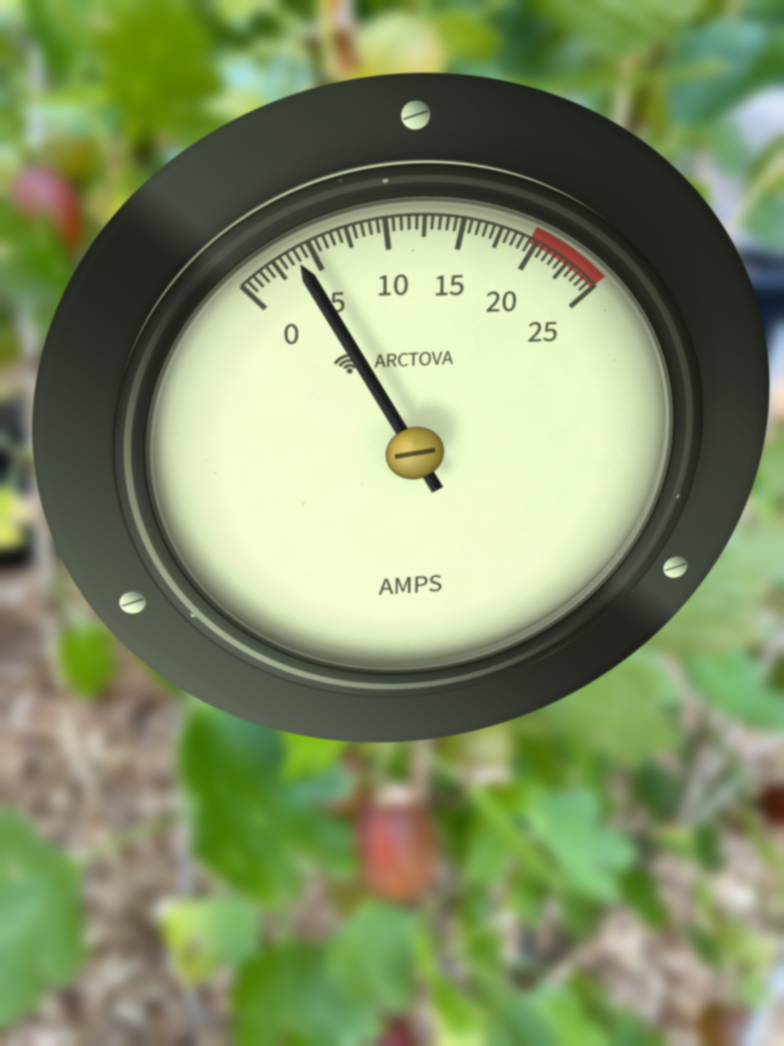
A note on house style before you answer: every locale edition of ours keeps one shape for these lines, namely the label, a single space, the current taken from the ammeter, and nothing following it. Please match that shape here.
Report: 4 A
